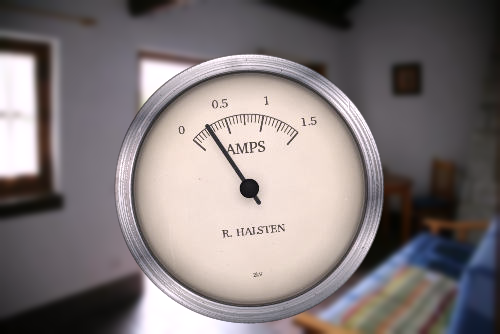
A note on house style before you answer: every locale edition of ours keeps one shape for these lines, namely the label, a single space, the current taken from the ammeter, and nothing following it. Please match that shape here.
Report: 0.25 A
